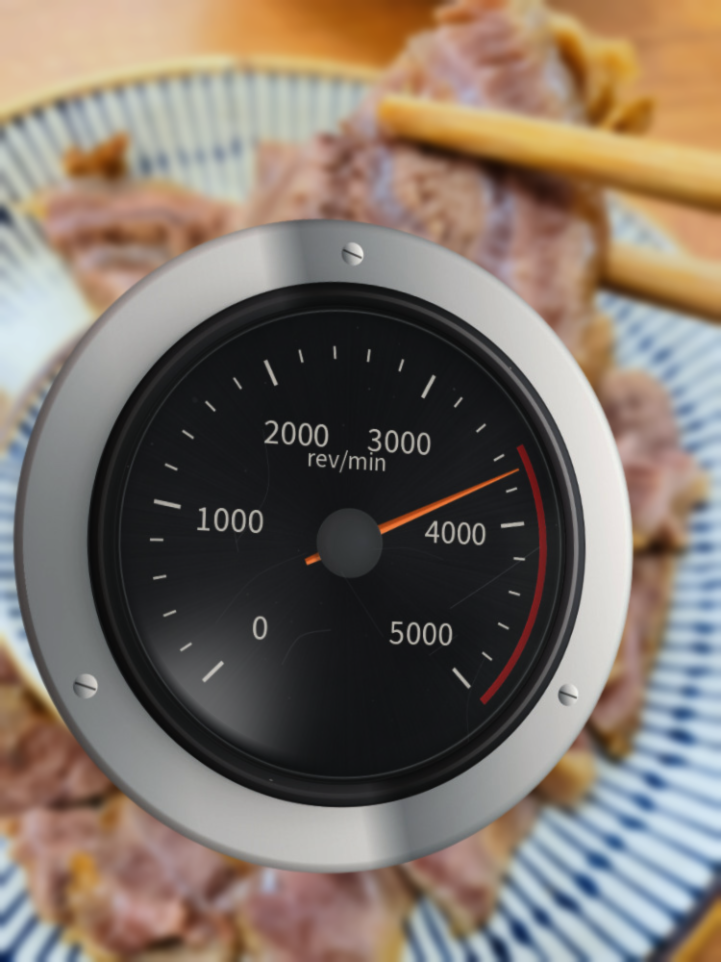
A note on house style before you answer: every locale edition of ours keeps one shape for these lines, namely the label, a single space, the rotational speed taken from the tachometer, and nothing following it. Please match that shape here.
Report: 3700 rpm
